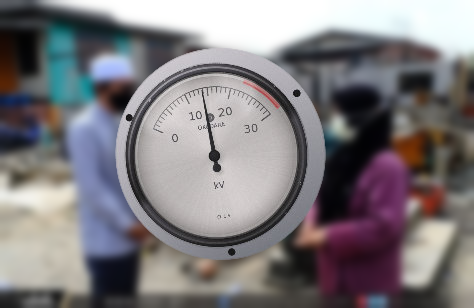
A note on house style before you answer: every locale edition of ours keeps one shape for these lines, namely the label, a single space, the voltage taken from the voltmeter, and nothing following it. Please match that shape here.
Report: 14 kV
